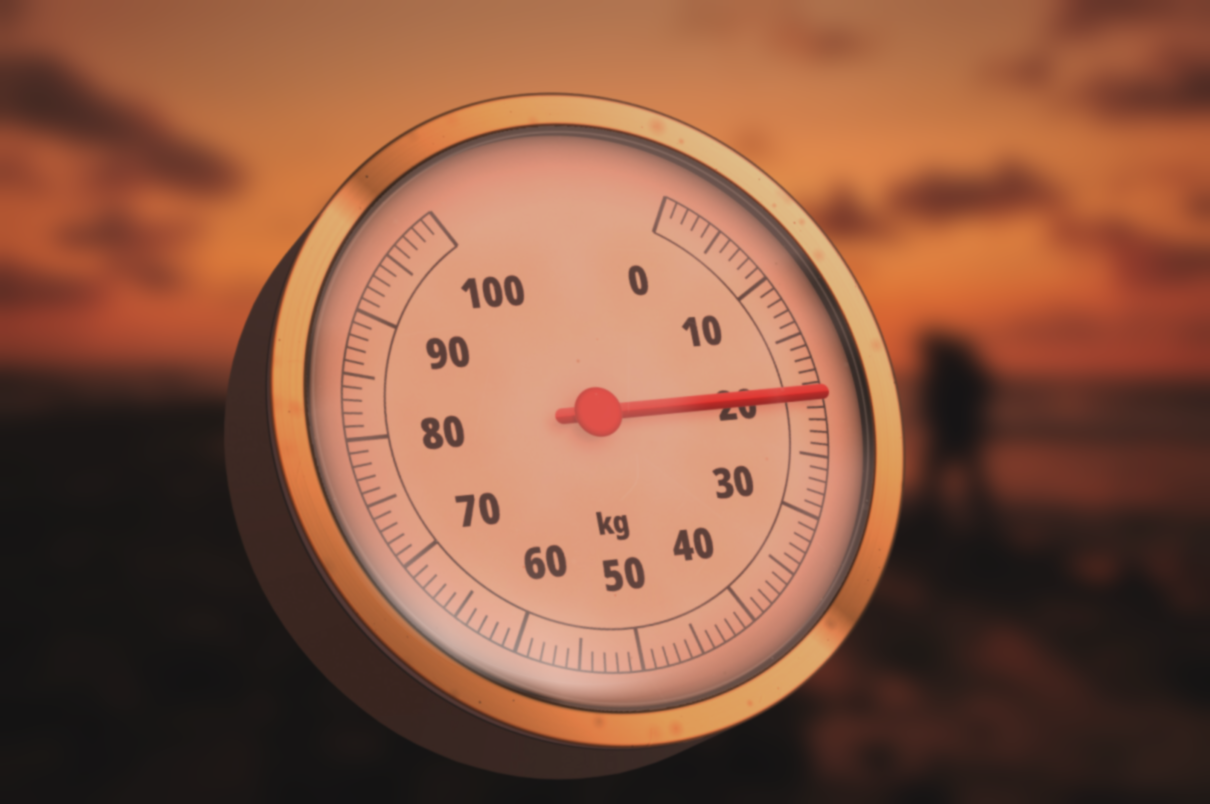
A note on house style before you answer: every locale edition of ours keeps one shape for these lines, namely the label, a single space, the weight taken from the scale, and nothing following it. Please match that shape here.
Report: 20 kg
